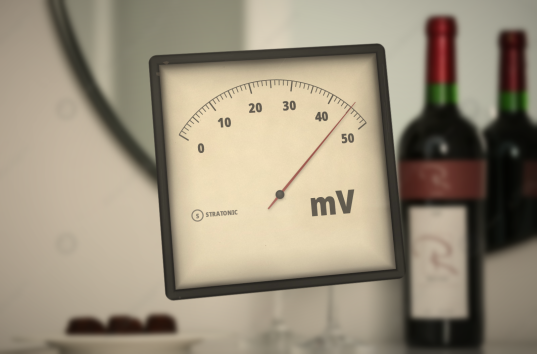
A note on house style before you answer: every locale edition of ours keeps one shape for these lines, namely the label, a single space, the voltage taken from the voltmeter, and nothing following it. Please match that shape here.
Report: 45 mV
